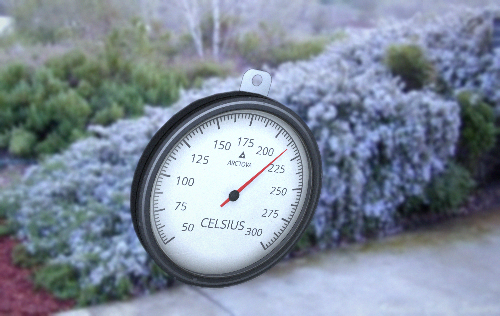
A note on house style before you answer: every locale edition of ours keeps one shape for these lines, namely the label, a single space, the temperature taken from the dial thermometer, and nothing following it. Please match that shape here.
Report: 212.5 °C
